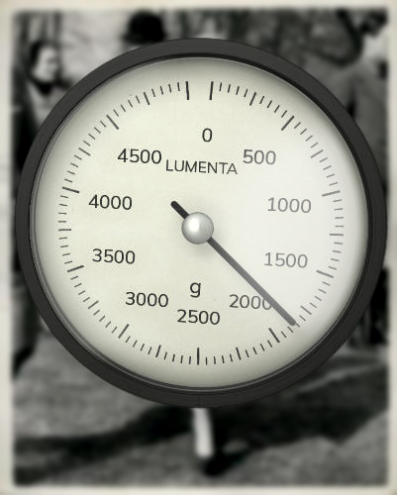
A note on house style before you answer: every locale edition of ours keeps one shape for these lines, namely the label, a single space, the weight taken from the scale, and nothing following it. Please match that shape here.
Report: 1850 g
